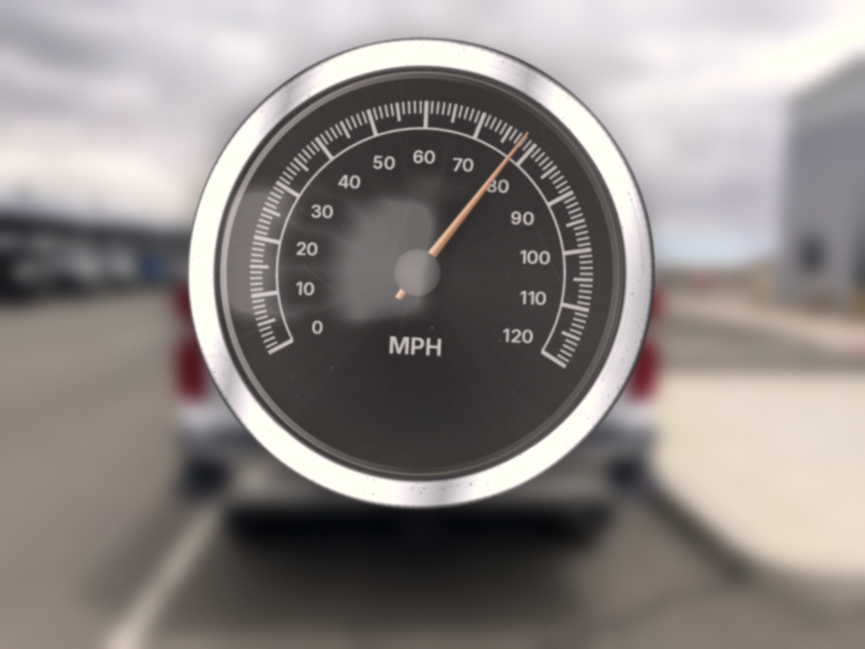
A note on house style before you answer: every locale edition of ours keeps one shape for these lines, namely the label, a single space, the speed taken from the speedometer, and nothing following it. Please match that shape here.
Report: 78 mph
